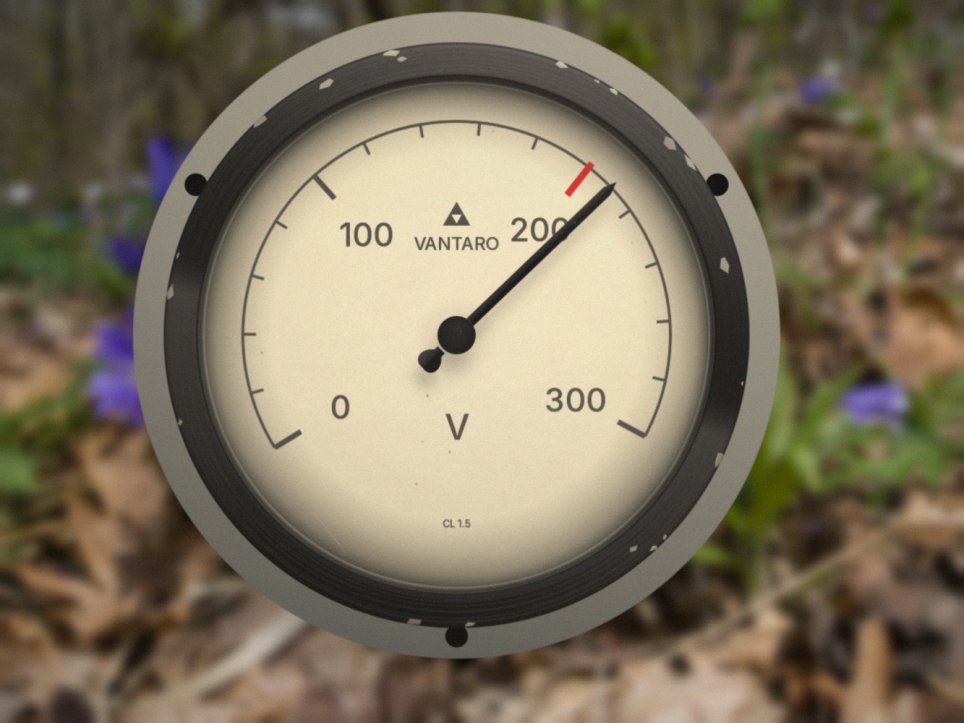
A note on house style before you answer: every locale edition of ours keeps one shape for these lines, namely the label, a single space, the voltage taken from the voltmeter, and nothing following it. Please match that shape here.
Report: 210 V
